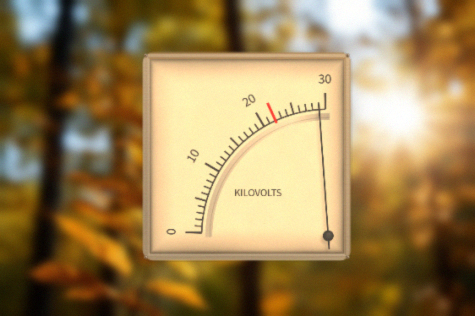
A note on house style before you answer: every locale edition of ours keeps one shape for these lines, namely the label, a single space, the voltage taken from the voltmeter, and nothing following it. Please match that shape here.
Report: 29 kV
